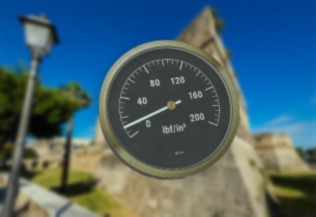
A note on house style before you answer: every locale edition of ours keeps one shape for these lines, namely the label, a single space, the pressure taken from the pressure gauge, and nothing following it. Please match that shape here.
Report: 10 psi
